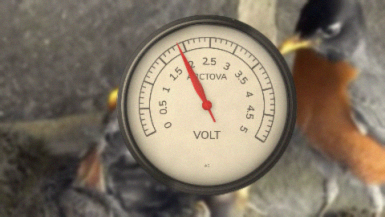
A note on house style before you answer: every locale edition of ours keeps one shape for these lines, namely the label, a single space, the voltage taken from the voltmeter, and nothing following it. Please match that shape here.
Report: 1.9 V
